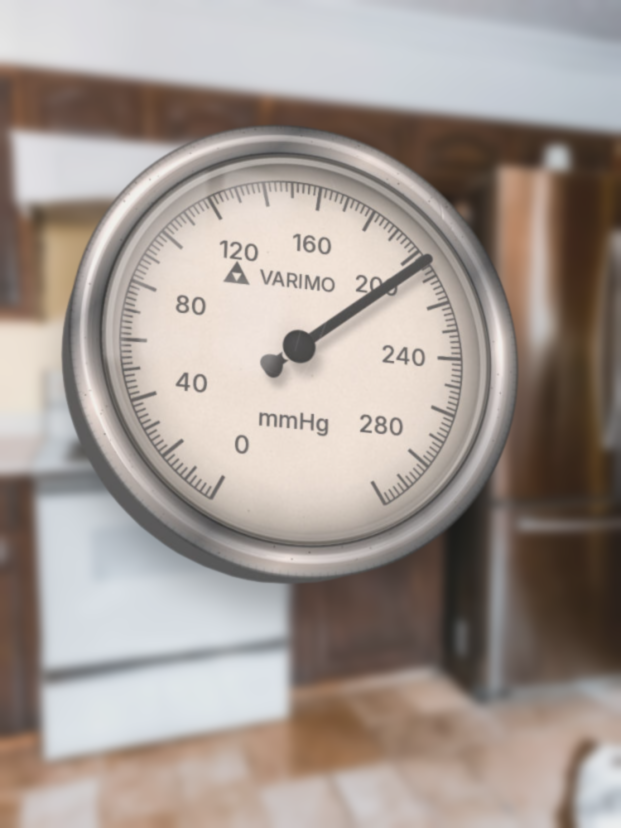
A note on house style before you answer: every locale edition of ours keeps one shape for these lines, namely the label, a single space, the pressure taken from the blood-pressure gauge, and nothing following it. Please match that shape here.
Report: 204 mmHg
